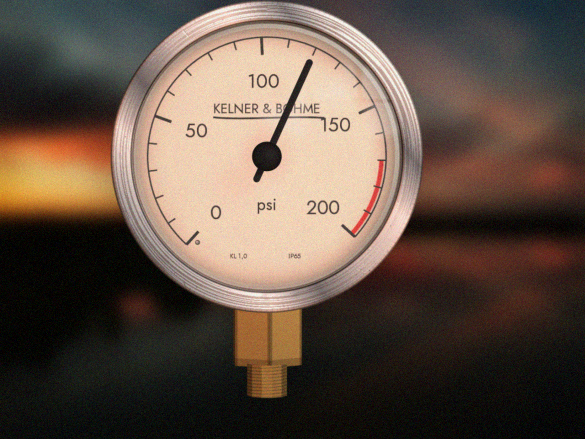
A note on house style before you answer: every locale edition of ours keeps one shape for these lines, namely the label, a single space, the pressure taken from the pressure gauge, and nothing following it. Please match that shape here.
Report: 120 psi
